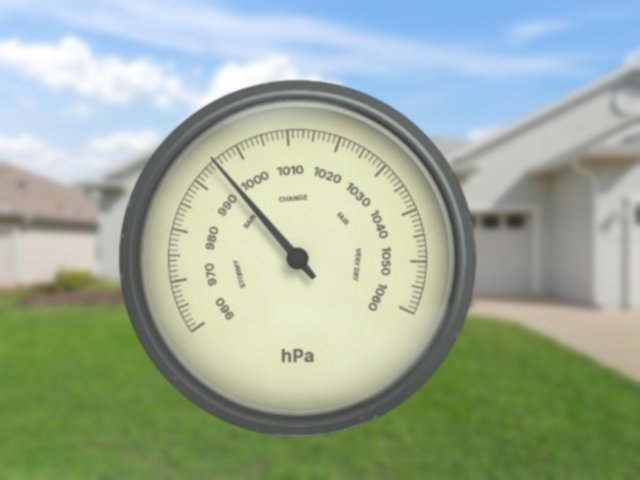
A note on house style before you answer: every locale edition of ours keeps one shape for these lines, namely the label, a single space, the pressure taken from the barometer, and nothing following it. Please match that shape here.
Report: 995 hPa
